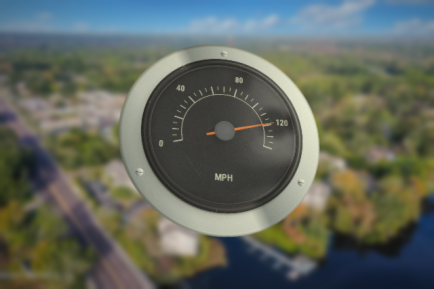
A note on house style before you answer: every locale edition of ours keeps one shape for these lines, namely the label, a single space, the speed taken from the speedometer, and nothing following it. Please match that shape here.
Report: 120 mph
